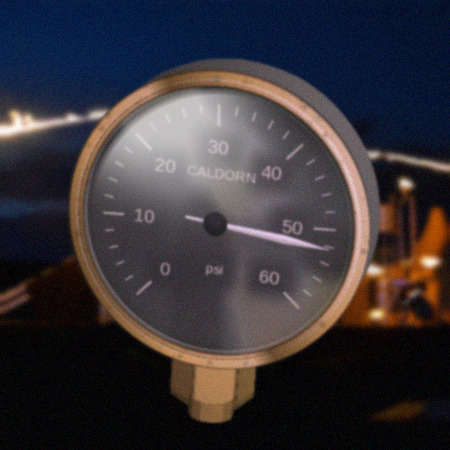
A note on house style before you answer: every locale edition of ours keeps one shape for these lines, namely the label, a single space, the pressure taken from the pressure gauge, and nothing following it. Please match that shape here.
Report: 52 psi
